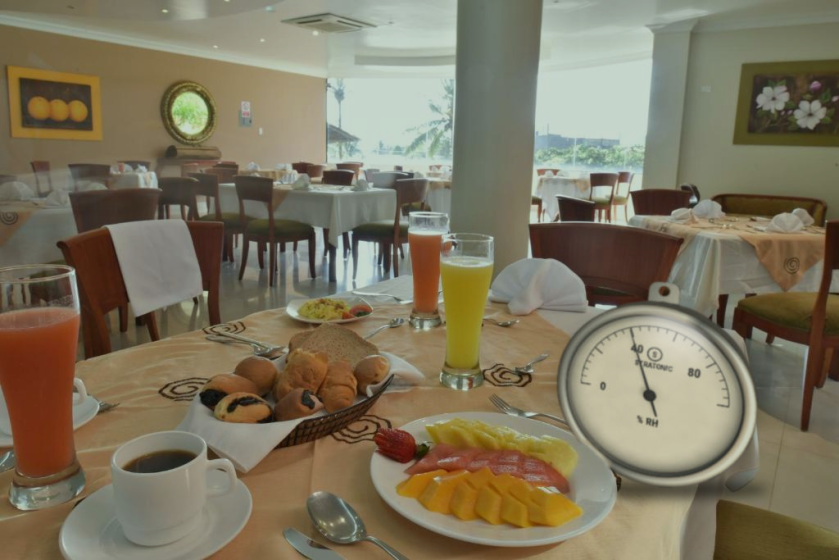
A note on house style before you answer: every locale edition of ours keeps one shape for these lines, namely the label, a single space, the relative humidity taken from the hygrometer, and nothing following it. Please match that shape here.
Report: 40 %
